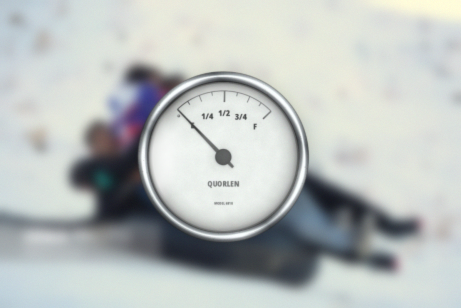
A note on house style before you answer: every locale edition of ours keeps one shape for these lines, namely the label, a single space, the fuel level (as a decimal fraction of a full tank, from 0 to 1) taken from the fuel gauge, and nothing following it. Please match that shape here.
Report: 0
